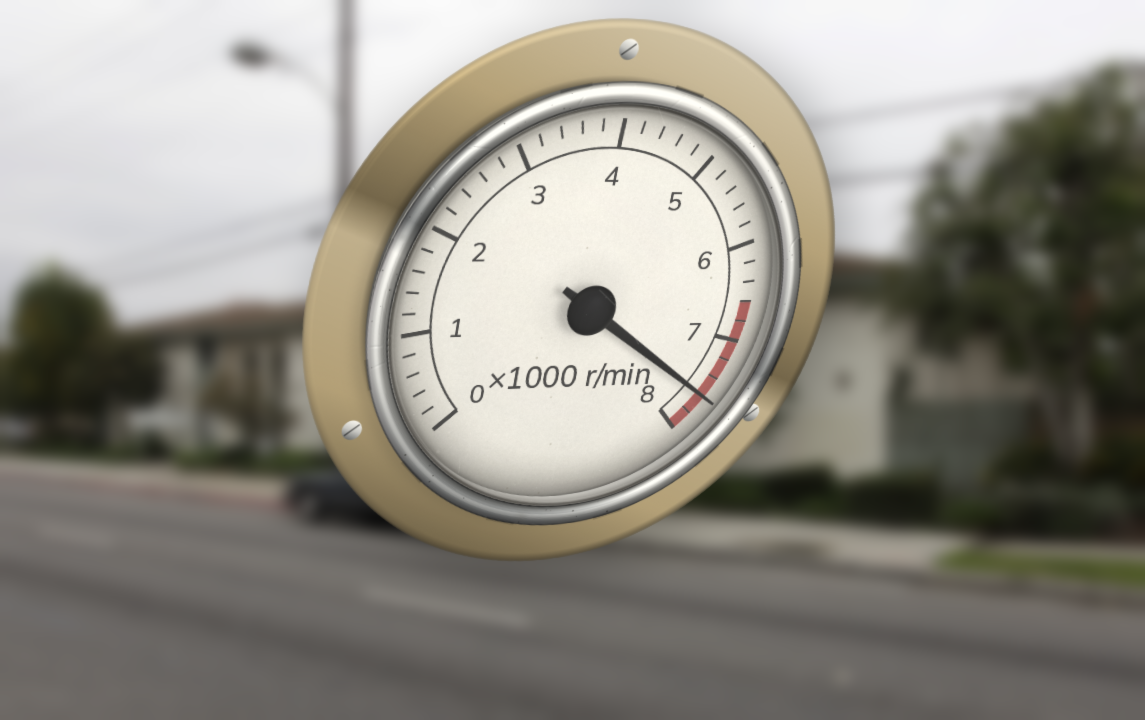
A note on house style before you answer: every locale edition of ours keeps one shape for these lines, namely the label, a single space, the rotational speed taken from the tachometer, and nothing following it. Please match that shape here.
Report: 7600 rpm
